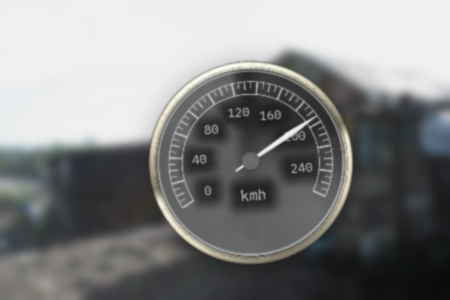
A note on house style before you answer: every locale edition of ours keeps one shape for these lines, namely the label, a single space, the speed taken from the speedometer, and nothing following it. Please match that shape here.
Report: 195 km/h
